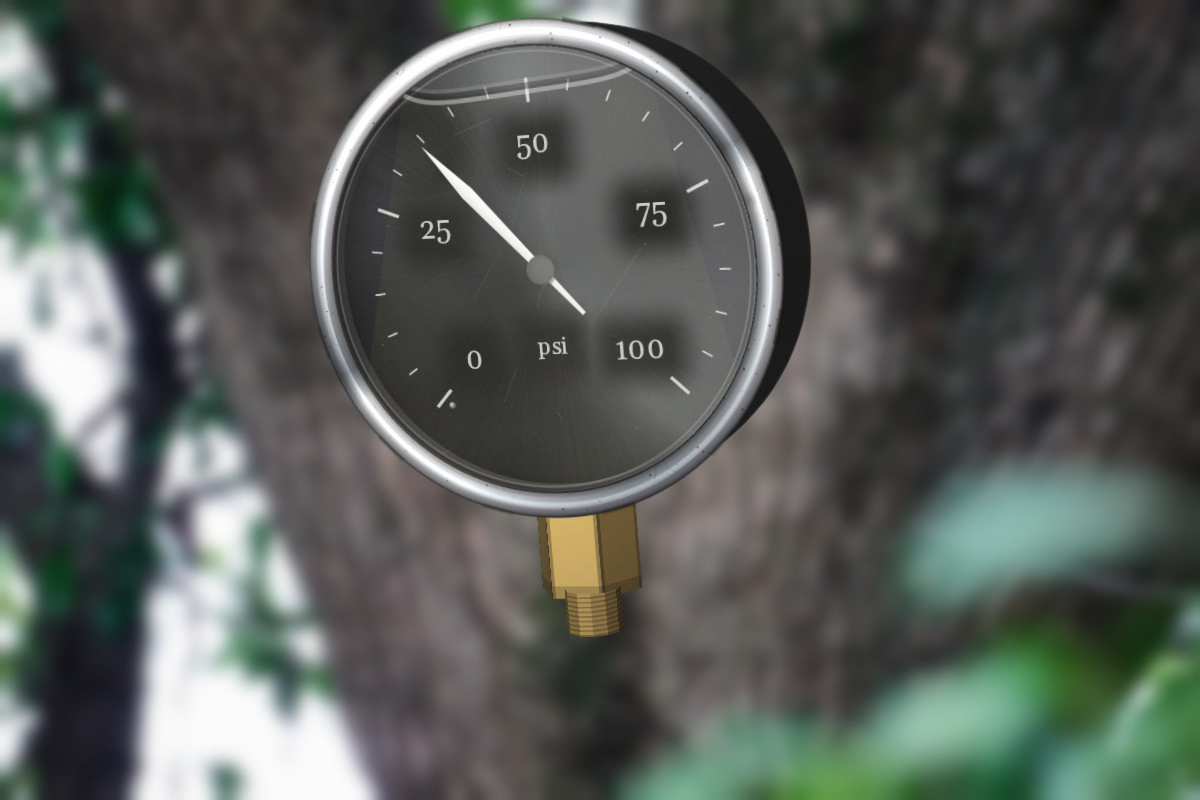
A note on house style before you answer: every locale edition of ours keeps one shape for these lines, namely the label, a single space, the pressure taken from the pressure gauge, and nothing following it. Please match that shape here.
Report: 35 psi
